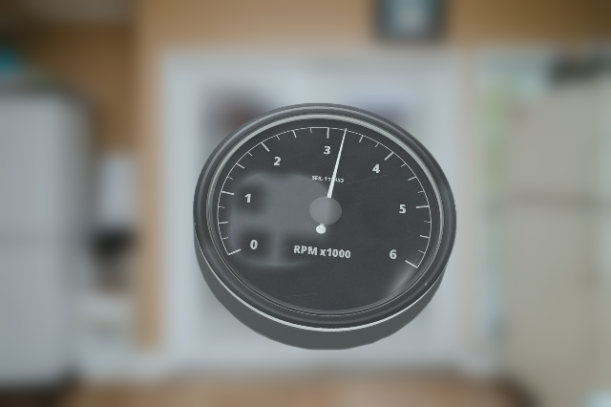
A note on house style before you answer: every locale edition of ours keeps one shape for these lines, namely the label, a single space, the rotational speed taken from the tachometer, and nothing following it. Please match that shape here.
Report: 3250 rpm
